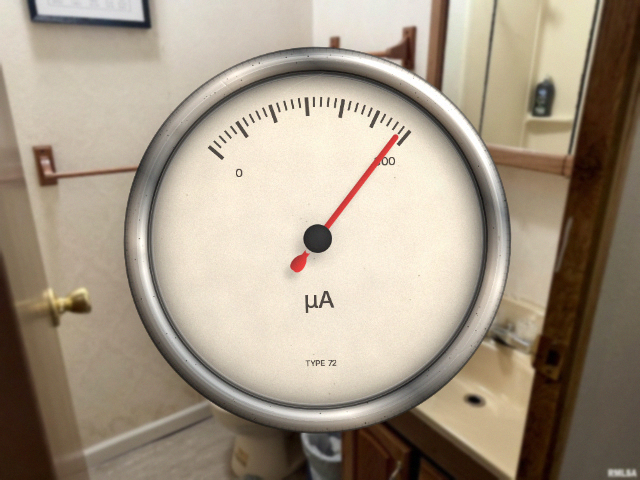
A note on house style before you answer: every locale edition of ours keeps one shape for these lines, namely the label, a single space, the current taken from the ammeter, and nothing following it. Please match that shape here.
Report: 290 µA
